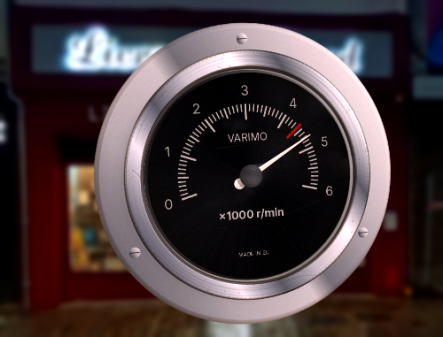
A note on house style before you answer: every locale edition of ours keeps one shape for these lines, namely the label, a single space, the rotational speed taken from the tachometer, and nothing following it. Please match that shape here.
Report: 4700 rpm
